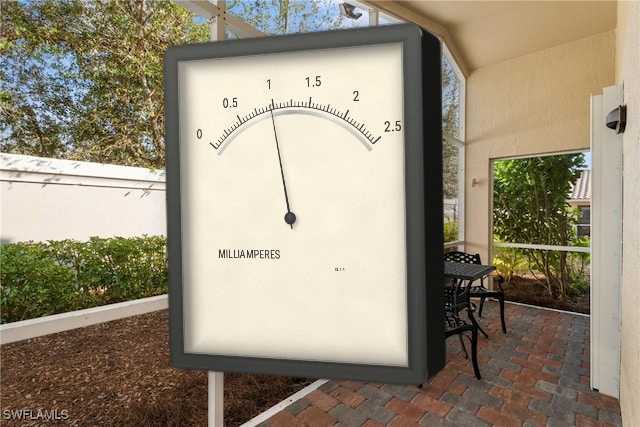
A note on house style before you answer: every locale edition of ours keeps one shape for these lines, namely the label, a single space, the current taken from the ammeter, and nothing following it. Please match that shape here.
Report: 1 mA
